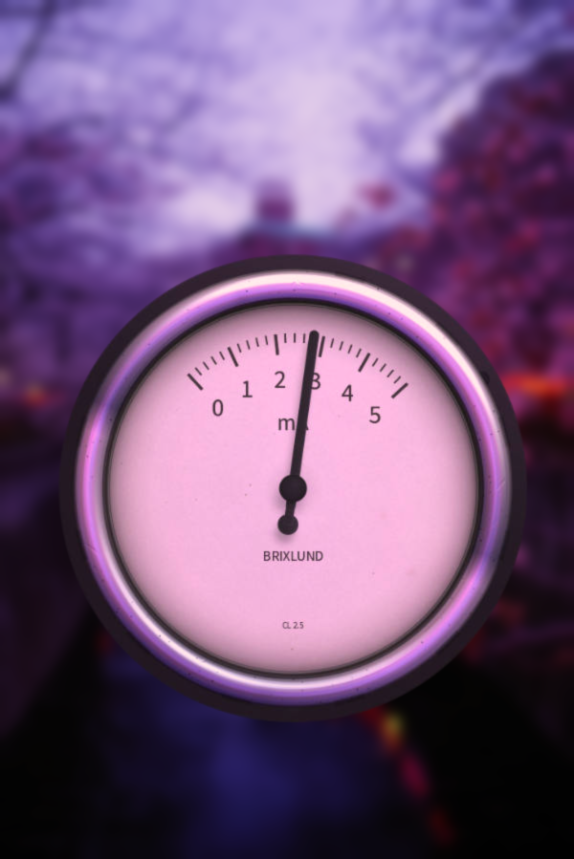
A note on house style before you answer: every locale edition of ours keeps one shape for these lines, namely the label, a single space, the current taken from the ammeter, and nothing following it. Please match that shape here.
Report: 2.8 mA
